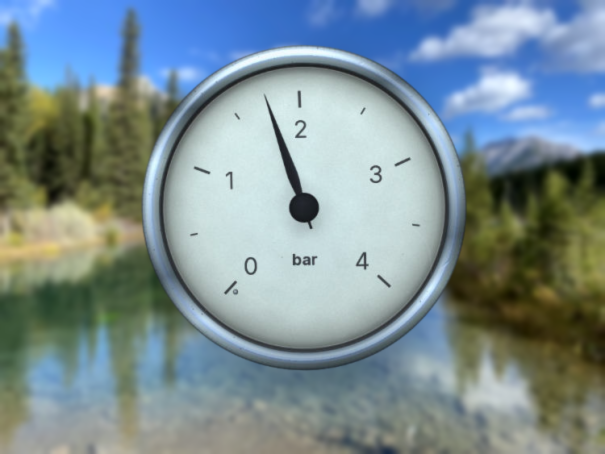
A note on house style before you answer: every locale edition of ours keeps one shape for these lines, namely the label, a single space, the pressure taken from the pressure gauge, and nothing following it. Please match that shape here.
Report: 1.75 bar
